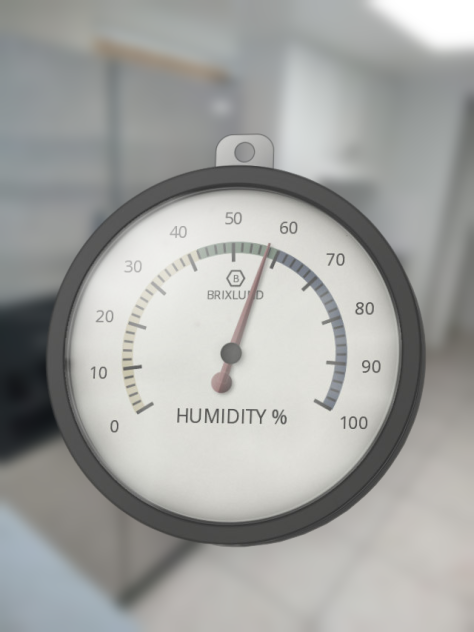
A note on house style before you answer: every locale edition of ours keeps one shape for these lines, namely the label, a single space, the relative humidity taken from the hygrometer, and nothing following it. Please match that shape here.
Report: 58 %
